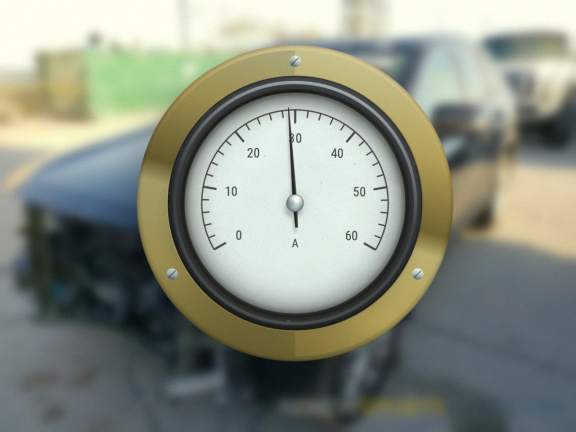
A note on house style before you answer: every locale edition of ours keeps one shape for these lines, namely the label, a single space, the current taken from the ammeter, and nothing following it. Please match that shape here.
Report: 29 A
